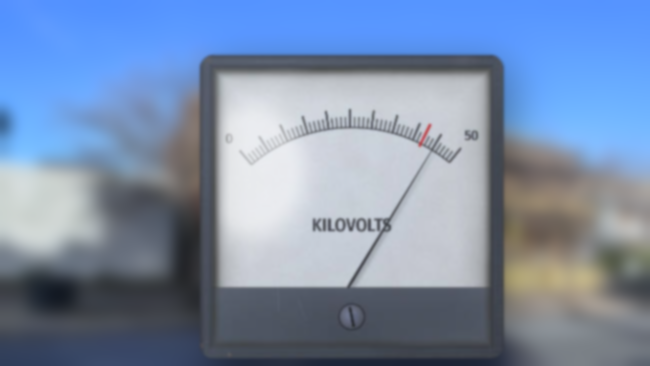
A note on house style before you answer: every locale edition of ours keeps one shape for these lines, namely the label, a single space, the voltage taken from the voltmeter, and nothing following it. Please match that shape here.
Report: 45 kV
